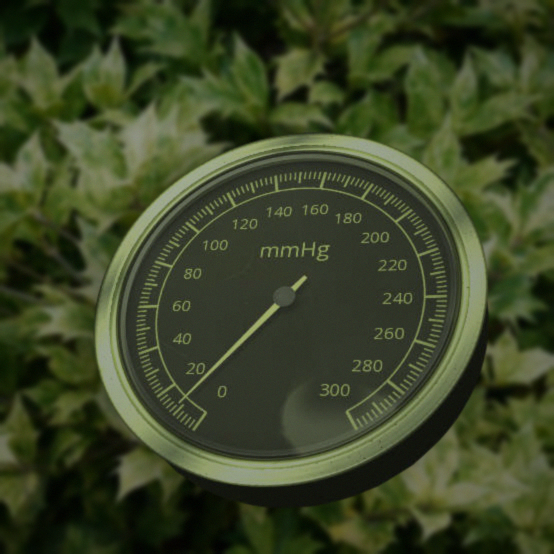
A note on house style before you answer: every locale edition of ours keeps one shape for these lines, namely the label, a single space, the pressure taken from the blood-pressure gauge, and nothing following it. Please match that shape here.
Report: 10 mmHg
